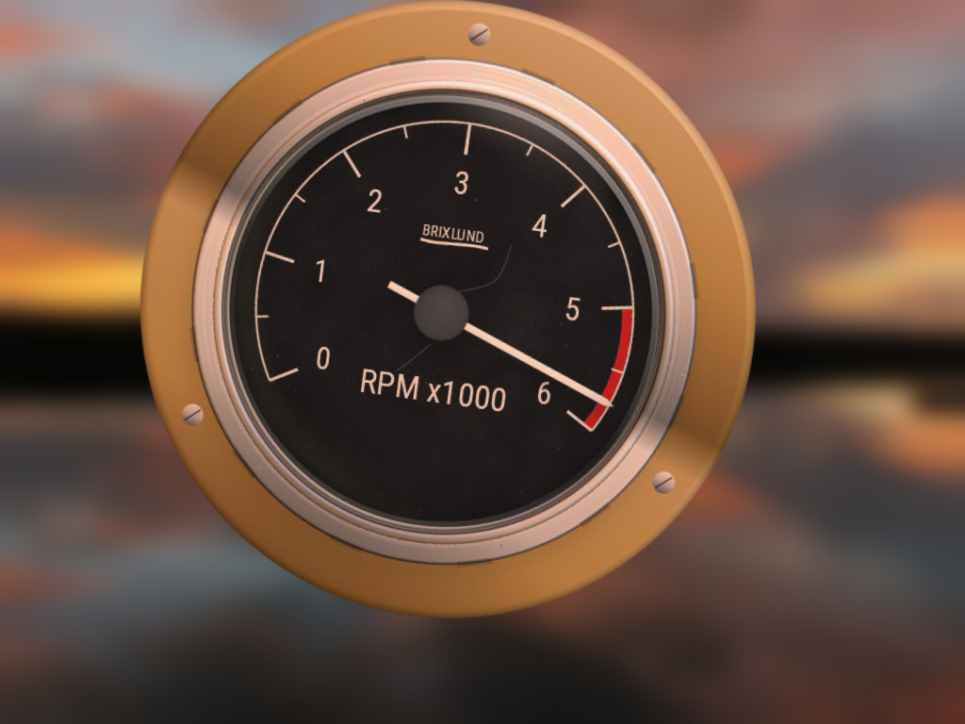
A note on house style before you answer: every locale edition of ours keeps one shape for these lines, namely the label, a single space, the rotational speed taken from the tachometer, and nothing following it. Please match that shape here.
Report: 5750 rpm
